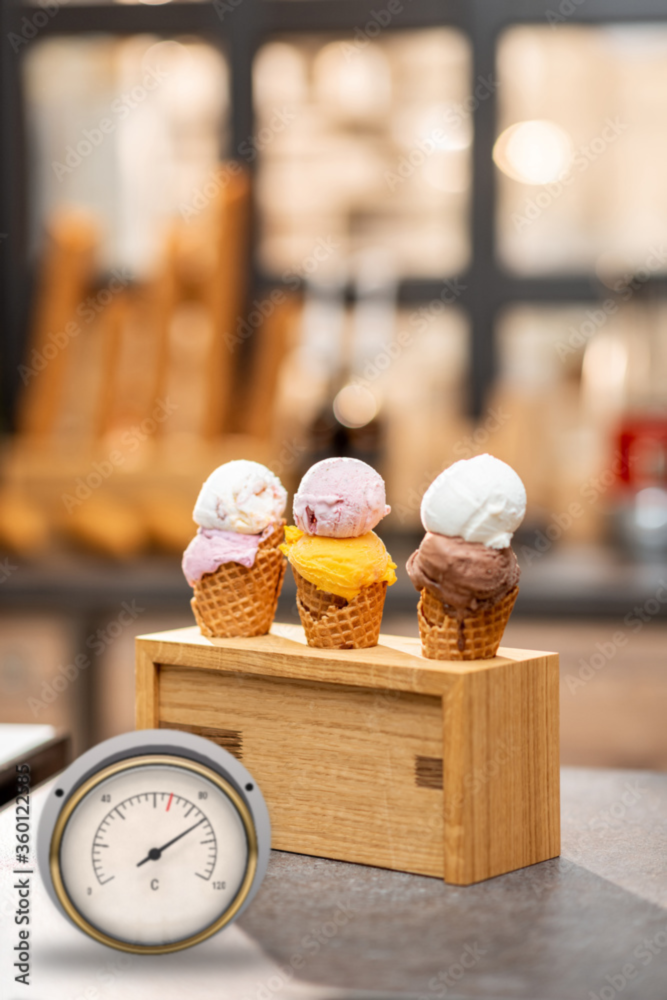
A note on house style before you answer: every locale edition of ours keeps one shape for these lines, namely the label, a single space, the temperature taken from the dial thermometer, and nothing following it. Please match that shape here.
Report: 88 °C
